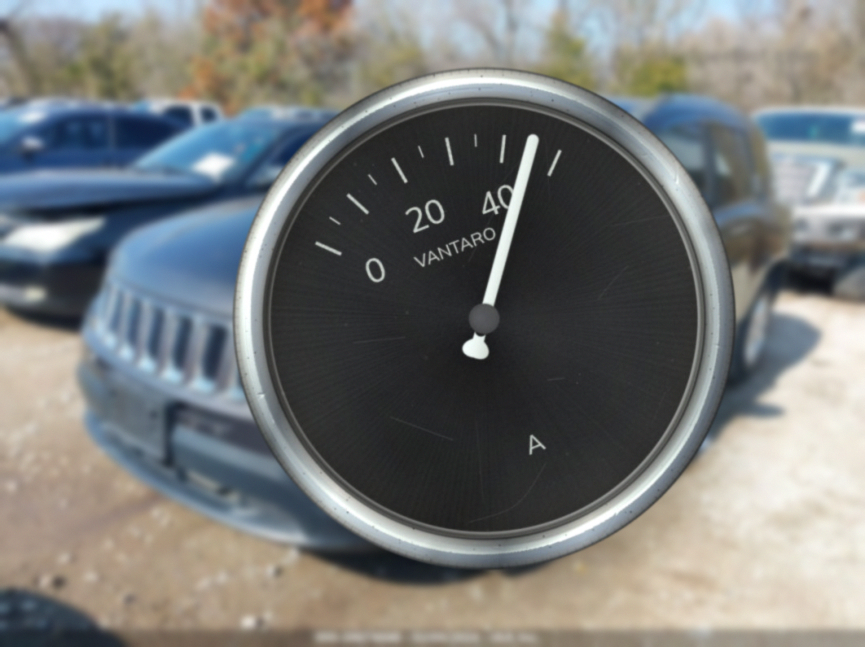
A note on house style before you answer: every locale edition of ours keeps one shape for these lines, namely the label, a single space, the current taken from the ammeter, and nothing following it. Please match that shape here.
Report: 45 A
